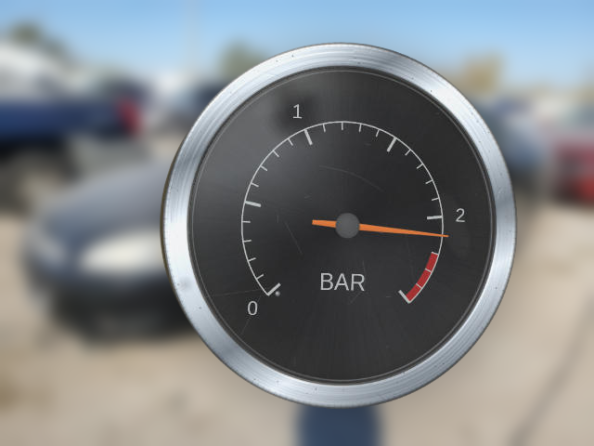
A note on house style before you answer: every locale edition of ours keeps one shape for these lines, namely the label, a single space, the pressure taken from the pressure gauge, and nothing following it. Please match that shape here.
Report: 2.1 bar
